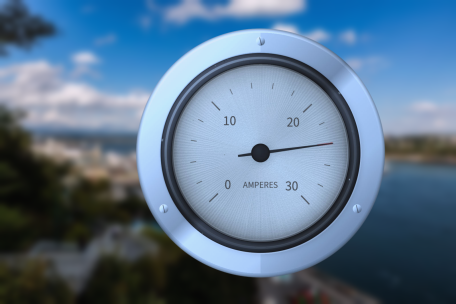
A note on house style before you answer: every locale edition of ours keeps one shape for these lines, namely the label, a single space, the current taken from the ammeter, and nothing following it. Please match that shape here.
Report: 24 A
